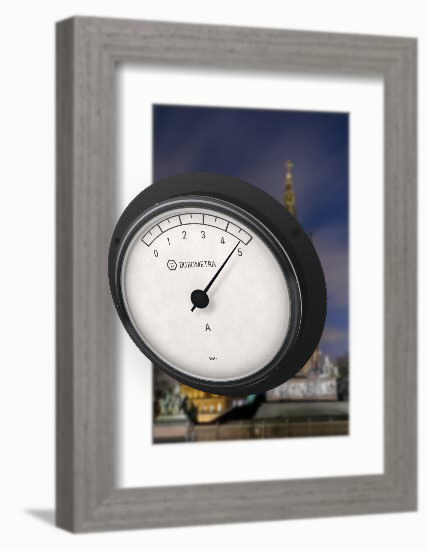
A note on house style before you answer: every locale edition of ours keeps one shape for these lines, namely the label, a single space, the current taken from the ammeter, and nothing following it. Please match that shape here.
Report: 4.75 A
